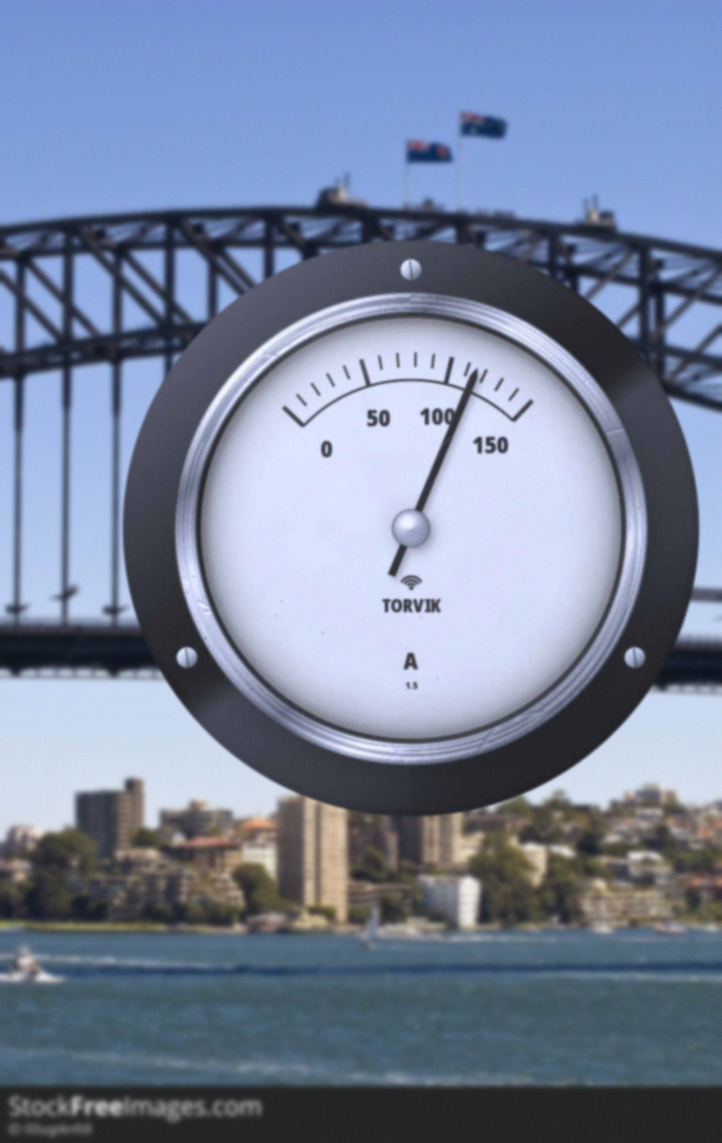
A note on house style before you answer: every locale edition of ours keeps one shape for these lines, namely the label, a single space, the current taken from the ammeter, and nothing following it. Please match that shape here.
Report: 115 A
